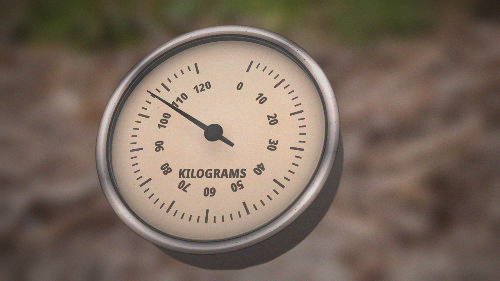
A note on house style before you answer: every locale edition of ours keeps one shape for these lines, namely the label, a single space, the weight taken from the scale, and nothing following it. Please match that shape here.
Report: 106 kg
